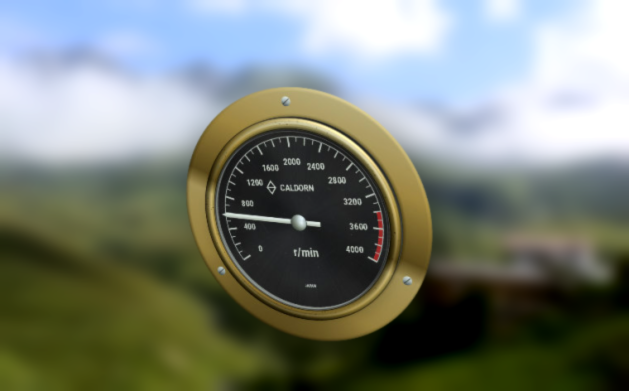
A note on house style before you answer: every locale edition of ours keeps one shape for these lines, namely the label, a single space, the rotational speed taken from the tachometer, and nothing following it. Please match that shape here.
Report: 600 rpm
